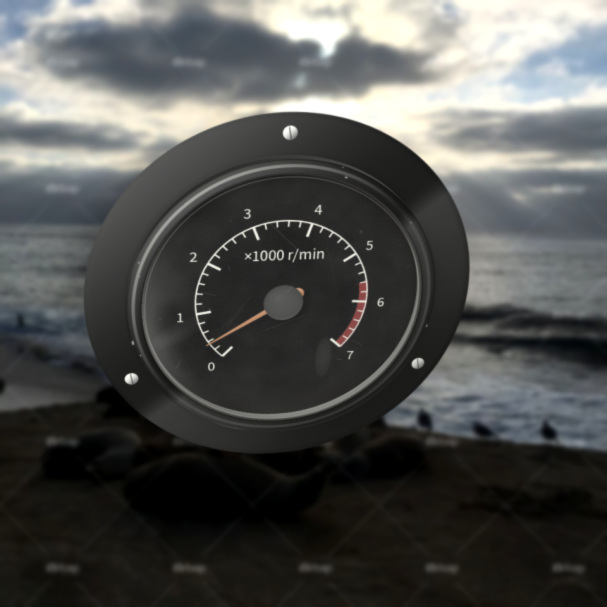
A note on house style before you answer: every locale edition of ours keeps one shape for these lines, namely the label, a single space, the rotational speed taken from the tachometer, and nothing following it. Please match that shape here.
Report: 400 rpm
